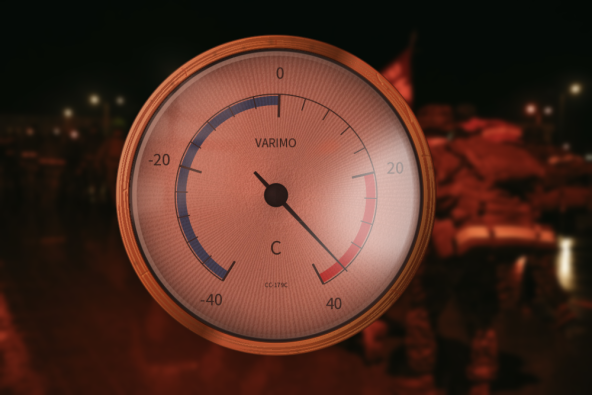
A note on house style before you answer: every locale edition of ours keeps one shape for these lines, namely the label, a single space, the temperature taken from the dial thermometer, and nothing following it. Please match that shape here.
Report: 36 °C
